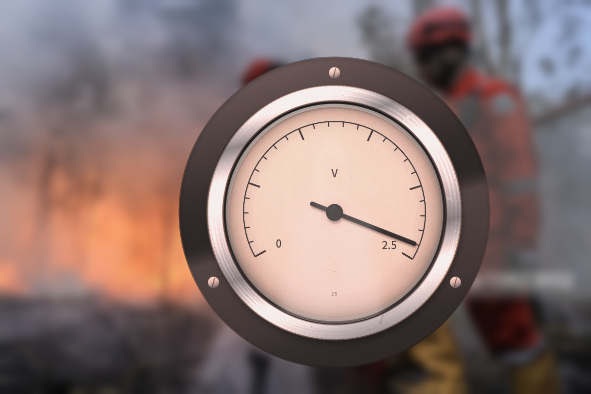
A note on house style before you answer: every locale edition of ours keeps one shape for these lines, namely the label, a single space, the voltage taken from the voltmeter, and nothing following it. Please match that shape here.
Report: 2.4 V
